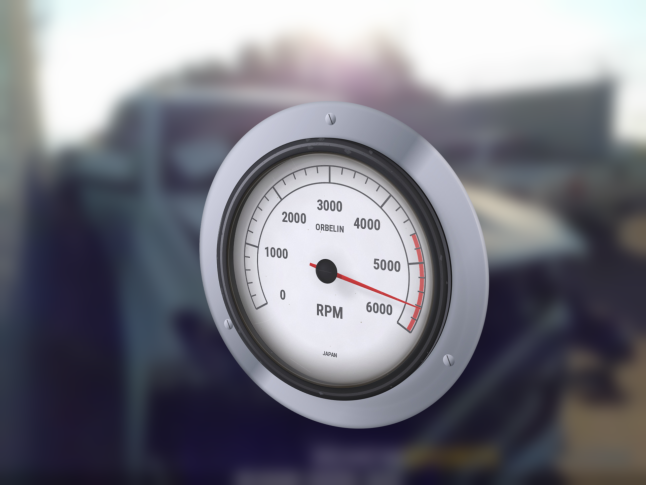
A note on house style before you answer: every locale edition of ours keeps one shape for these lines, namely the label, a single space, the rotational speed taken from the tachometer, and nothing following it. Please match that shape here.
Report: 5600 rpm
